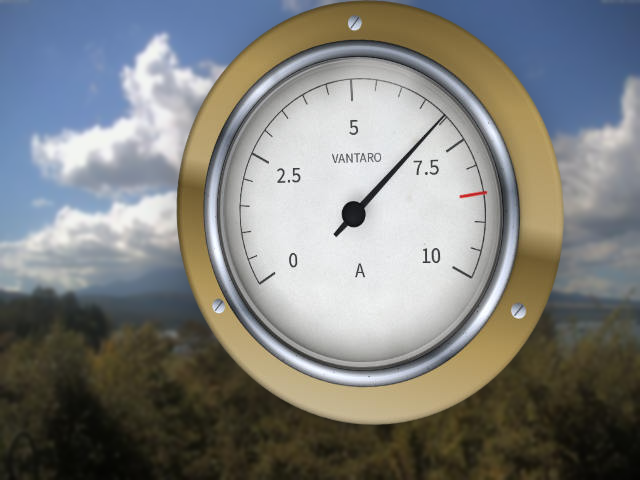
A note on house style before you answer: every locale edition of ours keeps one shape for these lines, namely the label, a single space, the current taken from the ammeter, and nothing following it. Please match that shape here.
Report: 7 A
